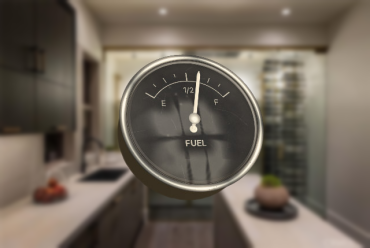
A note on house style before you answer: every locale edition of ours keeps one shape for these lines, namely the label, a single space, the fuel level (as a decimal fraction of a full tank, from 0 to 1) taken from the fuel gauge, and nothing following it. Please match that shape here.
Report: 0.625
